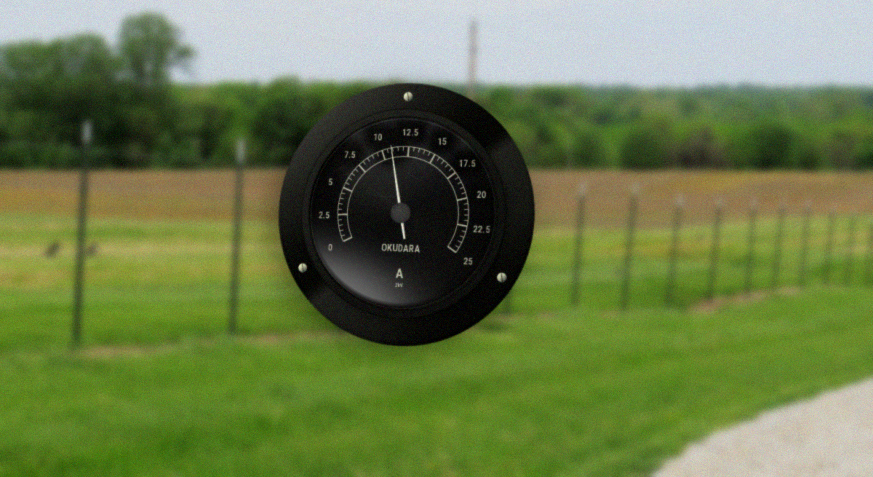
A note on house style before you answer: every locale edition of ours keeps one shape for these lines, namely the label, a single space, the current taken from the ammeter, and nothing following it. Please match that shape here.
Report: 11 A
